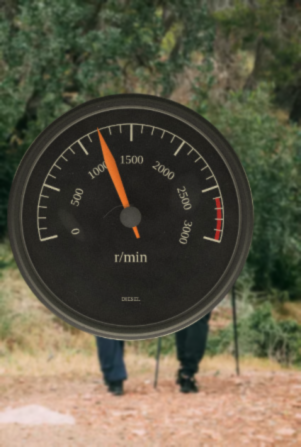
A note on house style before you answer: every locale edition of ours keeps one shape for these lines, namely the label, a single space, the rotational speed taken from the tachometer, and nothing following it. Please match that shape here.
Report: 1200 rpm
